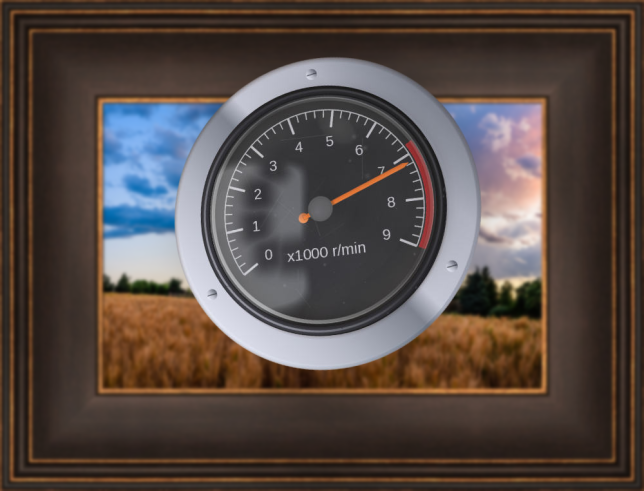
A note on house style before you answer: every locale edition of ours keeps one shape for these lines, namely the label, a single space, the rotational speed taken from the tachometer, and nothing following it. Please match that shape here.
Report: 7200 rpm
